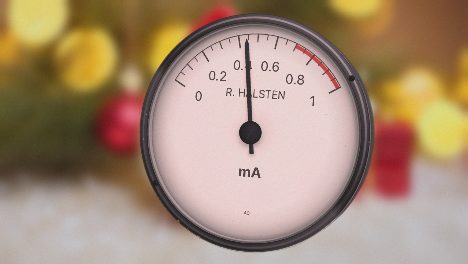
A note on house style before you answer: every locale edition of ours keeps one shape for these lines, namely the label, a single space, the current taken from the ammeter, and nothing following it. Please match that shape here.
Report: 0.45 mA
